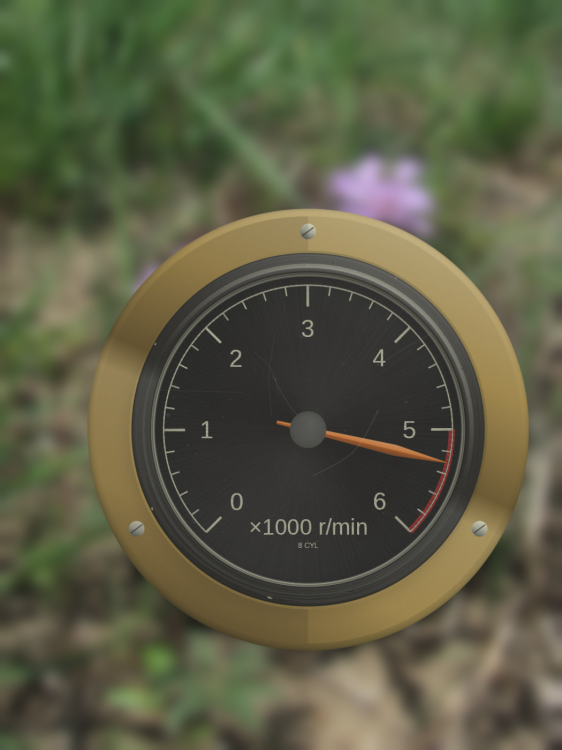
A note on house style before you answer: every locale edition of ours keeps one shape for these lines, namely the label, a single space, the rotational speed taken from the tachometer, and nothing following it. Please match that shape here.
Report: 5300 rpm
